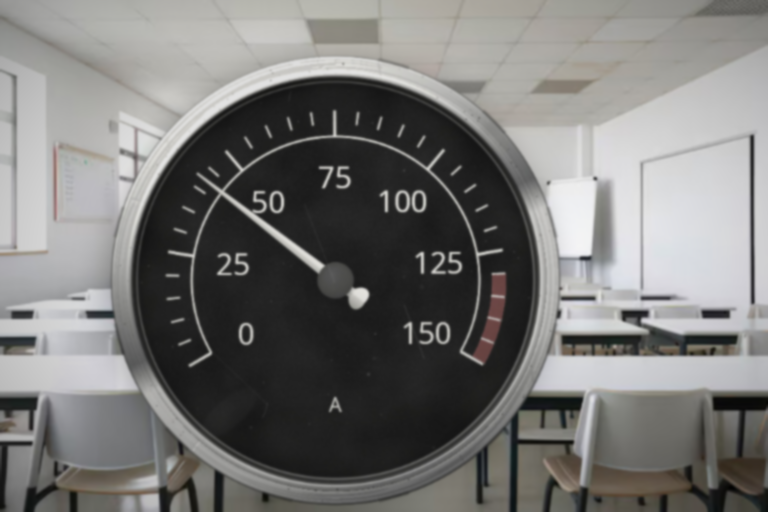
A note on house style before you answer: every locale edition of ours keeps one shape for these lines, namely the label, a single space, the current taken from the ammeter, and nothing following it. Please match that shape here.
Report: 42.5 A
